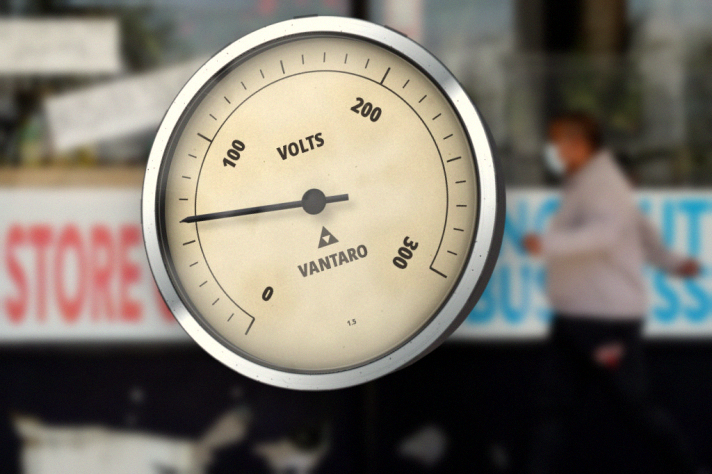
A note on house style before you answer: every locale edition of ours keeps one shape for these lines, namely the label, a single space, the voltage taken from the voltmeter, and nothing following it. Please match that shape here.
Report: 60 V
